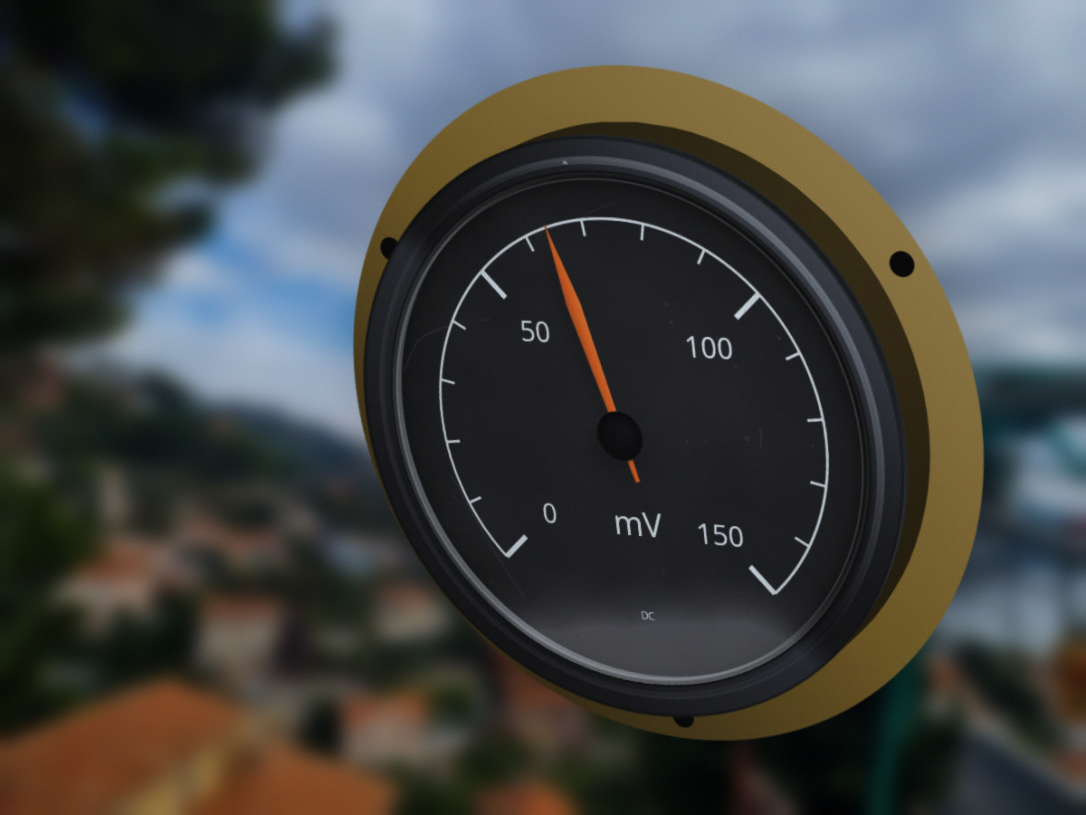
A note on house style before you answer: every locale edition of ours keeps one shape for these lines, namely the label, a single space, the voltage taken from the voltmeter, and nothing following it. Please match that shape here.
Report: 65 mV
